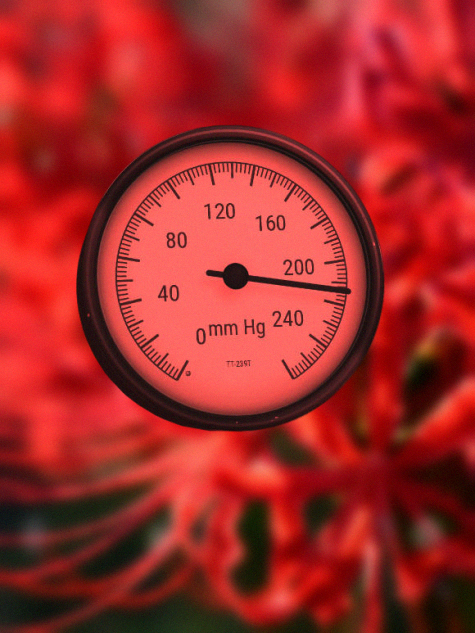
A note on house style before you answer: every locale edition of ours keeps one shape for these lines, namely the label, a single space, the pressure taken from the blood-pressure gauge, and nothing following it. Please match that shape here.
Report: 214 mmHg
